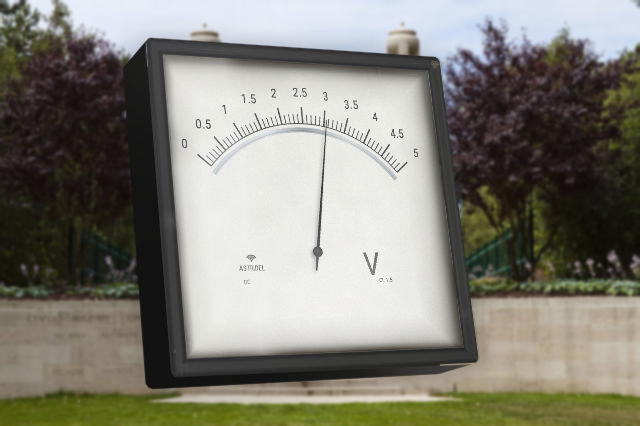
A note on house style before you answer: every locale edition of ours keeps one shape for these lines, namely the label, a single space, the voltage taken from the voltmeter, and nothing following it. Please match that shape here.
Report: 3 V
